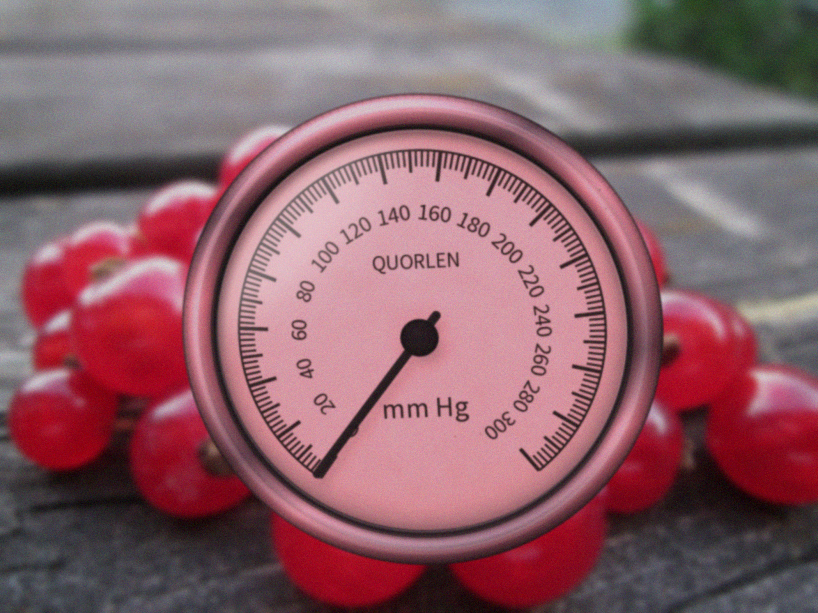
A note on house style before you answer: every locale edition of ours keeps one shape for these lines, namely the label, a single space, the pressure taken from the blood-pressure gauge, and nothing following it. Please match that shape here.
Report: 2 mmHg
